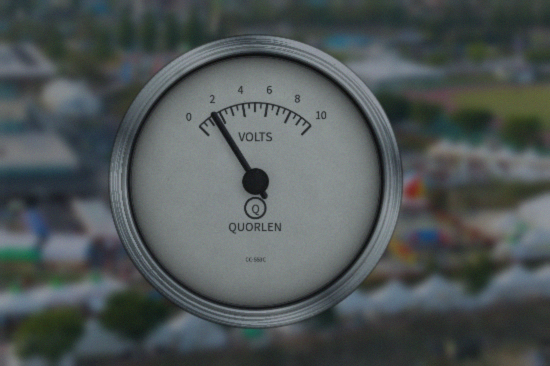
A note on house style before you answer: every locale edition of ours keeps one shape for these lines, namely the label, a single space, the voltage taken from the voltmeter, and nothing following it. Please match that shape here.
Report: 1.5 V
